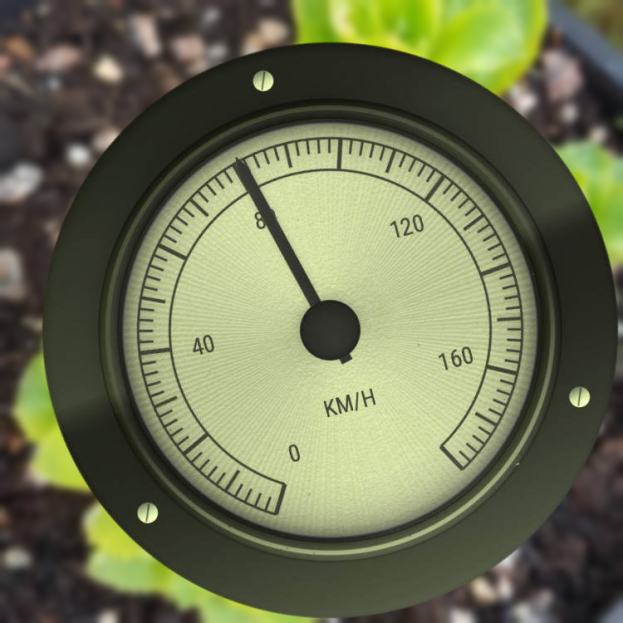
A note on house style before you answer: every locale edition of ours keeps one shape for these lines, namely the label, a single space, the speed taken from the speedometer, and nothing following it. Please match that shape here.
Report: 81 km/h
